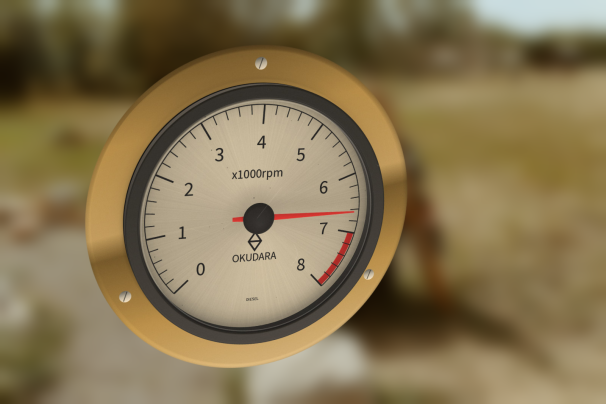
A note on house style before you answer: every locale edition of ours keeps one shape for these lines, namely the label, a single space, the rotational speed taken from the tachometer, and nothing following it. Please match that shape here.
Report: 6600 rpm
